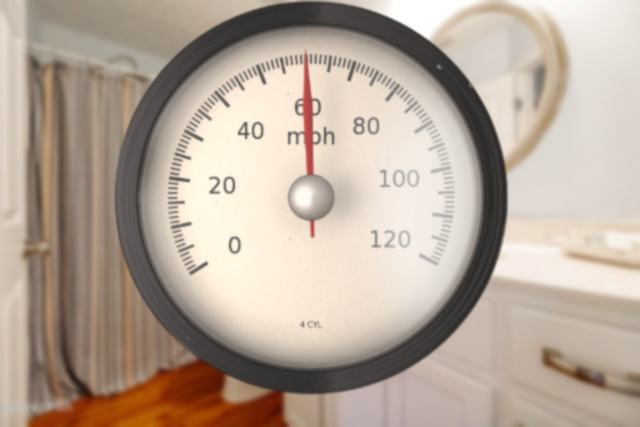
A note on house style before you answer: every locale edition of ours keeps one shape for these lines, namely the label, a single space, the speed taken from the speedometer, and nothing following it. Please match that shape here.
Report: 60 mph
